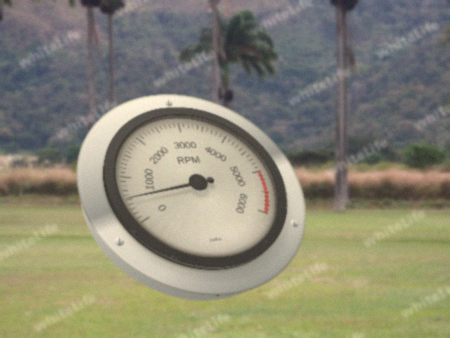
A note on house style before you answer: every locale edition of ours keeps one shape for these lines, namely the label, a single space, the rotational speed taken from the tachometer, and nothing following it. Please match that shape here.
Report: 500 rpm
